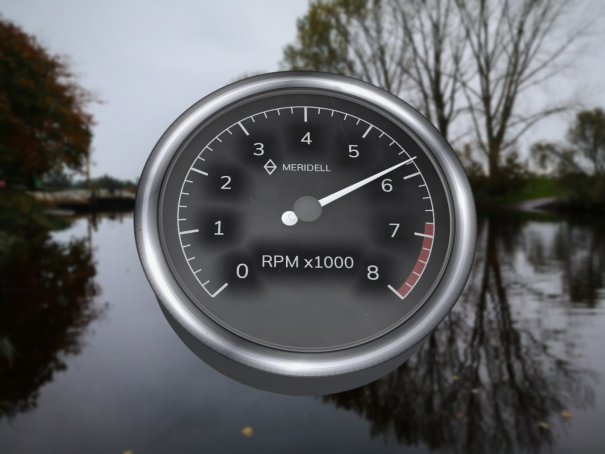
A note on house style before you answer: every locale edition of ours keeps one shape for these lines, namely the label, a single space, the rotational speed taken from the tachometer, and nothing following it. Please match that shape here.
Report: 5800 rpm
